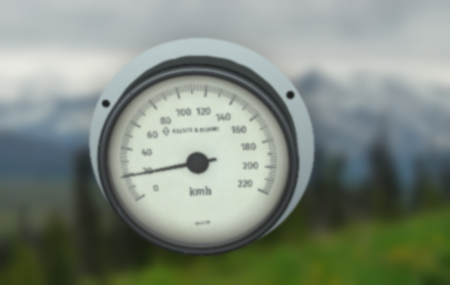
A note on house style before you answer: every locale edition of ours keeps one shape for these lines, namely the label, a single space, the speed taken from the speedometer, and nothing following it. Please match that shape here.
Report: 20 km/h
